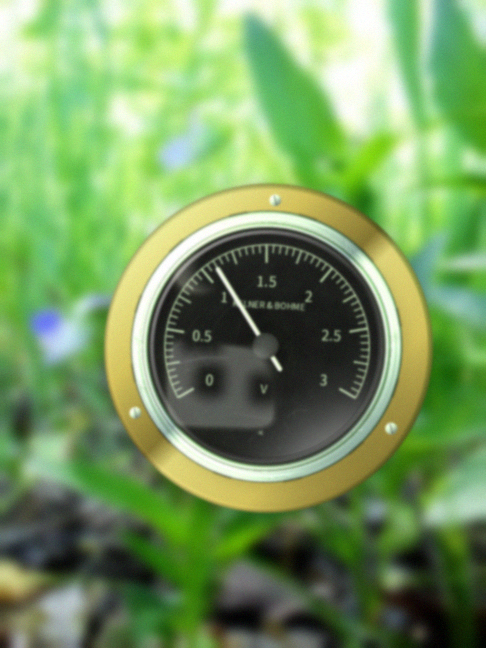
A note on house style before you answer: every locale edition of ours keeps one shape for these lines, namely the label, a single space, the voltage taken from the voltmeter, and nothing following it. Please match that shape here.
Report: 1.1 V
